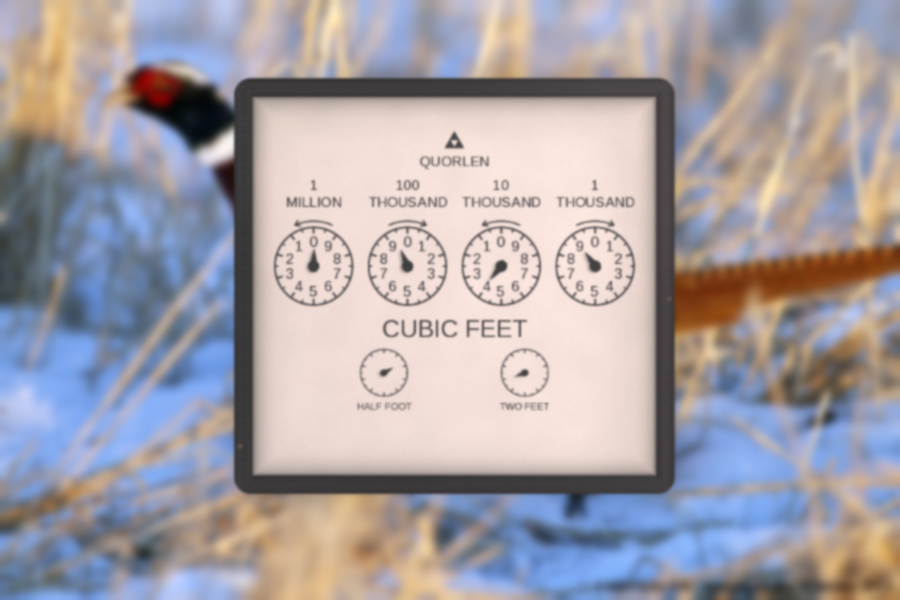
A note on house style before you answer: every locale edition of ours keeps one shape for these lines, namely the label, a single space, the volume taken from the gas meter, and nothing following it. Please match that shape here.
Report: 993900 ft³
